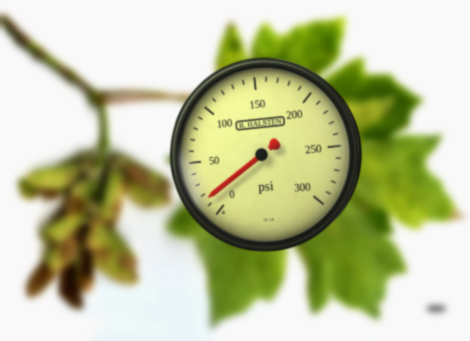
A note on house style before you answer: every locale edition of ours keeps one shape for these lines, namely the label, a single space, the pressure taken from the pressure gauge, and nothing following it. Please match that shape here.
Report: 15 psi
